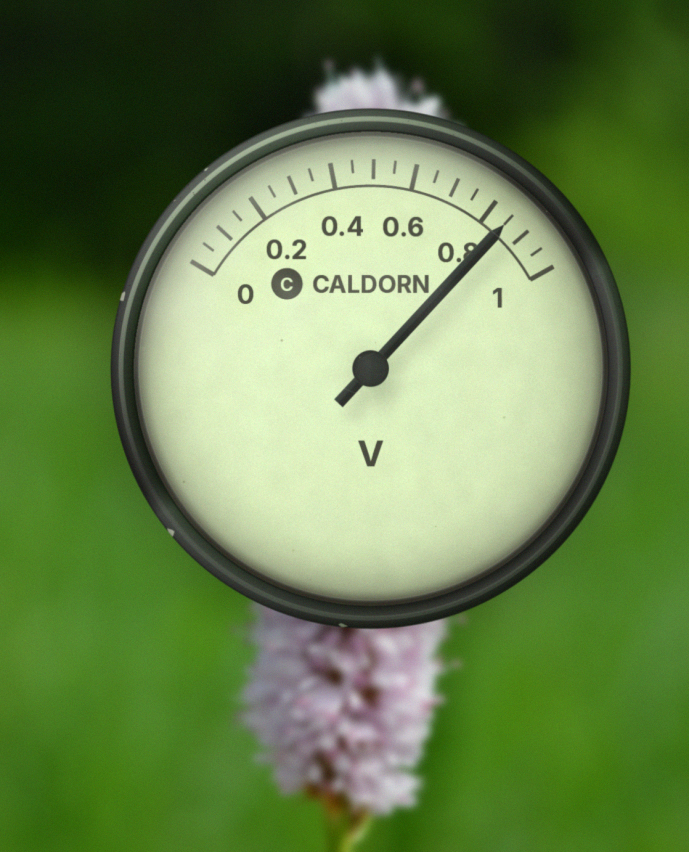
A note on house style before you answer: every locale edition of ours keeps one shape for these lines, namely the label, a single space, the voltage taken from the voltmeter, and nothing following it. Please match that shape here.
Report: 0.85 V
